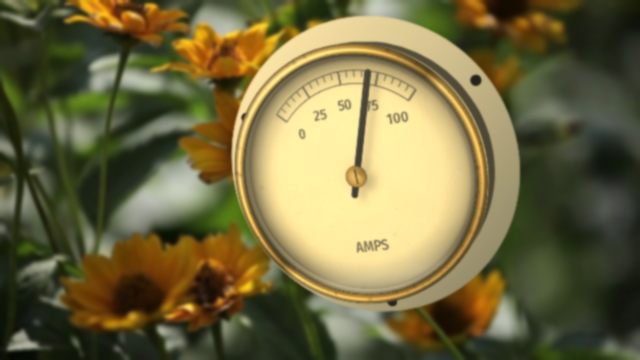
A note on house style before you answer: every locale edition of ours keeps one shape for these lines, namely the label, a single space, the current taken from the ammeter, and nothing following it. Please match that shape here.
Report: 70 A
